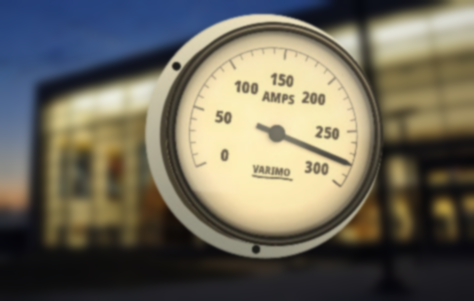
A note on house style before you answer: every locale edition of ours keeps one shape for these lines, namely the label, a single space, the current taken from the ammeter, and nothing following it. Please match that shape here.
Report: 280 A
